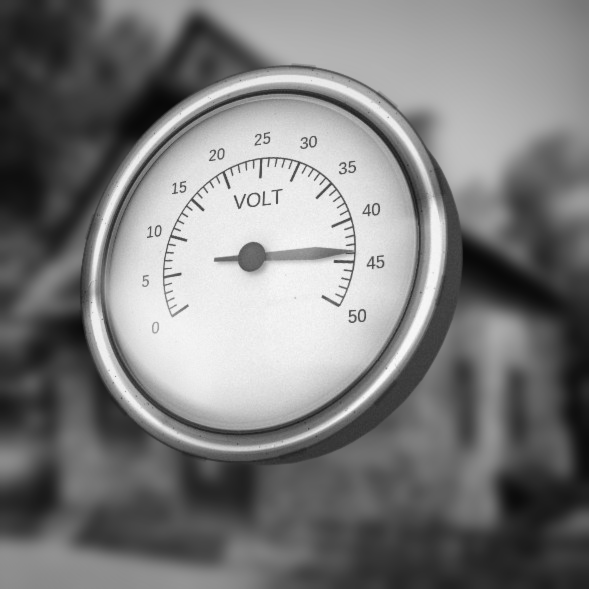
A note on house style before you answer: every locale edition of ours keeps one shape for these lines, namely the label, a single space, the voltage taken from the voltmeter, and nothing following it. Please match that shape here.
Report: 44 V
